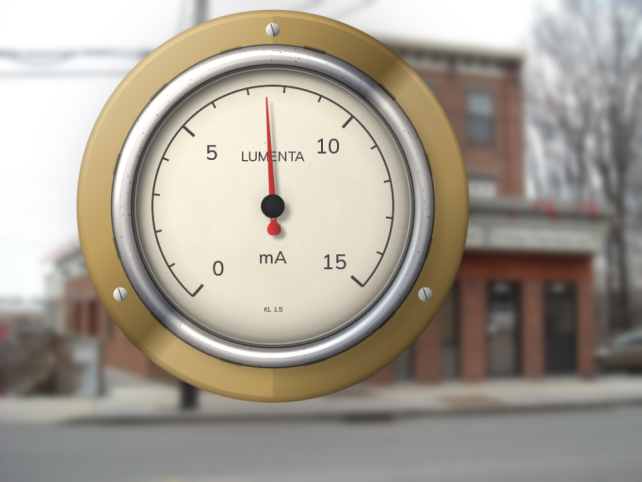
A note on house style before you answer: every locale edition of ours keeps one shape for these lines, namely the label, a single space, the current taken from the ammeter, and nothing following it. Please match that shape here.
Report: 7.5 mA
